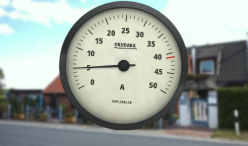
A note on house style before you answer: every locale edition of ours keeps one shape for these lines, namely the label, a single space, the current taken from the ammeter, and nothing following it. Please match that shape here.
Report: 5 A
